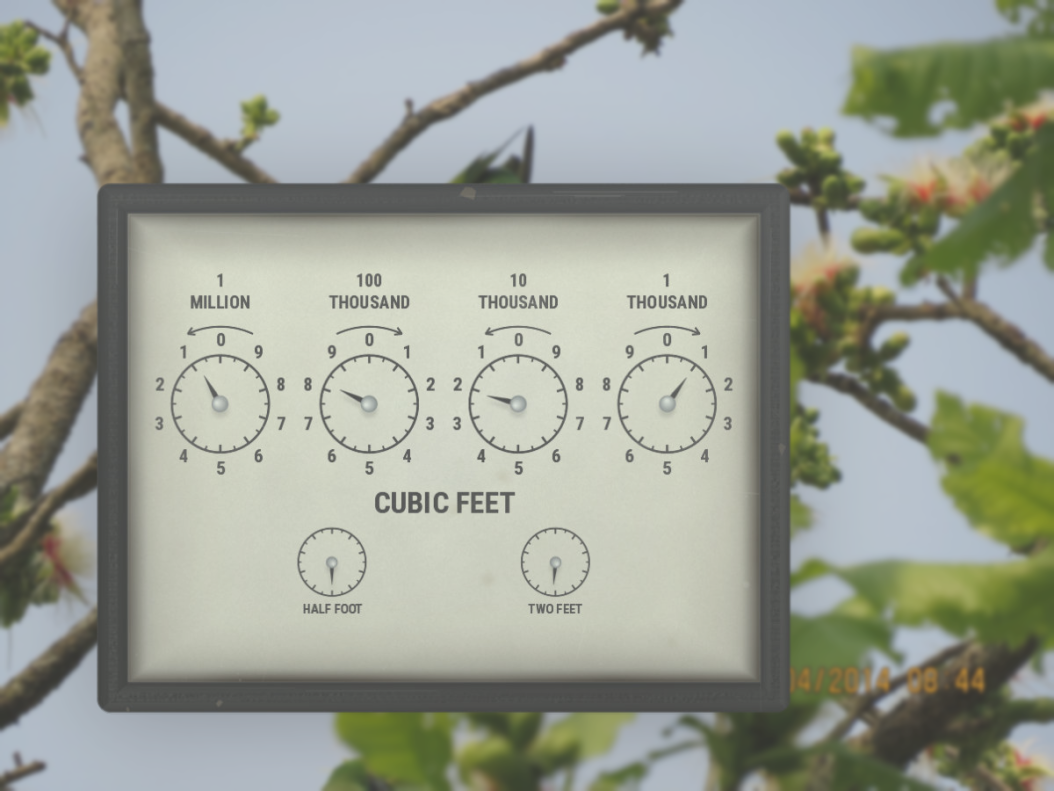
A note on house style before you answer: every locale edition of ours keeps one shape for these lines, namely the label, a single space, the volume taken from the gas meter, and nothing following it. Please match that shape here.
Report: 82100 ft³
